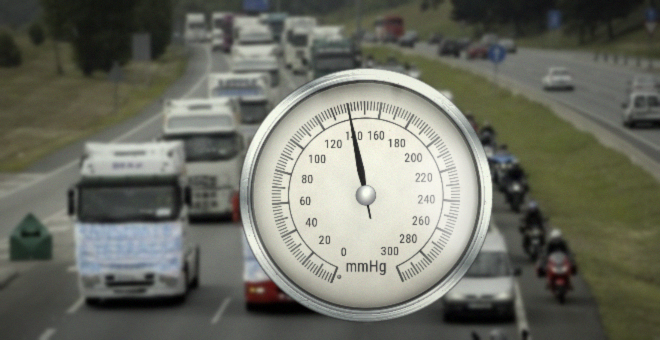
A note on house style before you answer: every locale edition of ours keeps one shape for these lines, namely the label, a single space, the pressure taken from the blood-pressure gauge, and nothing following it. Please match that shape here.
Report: 140 mmHg
